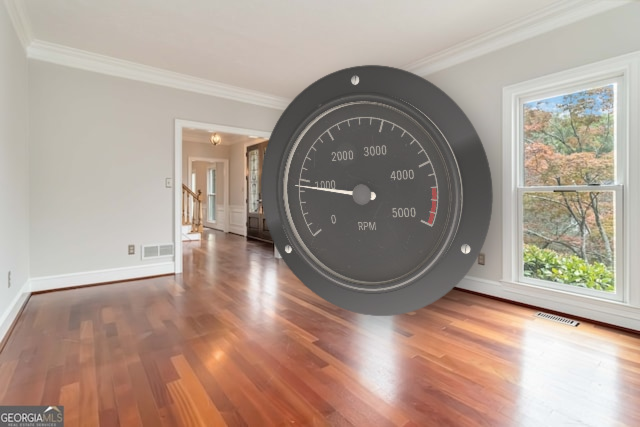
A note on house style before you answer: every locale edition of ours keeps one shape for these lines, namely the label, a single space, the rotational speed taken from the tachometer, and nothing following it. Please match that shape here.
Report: 900 rpm
